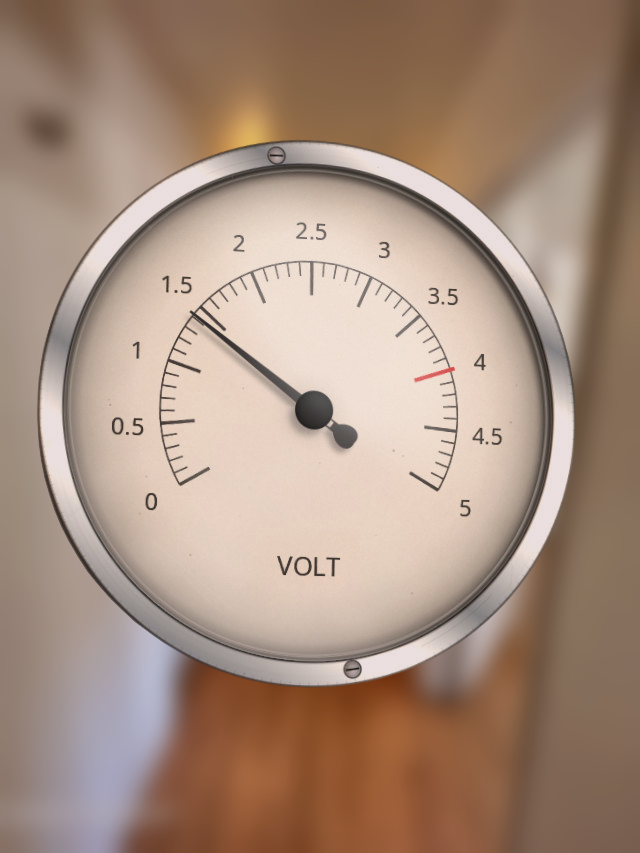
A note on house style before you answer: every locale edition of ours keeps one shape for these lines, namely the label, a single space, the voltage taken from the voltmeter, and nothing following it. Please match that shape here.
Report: 1.4 V
